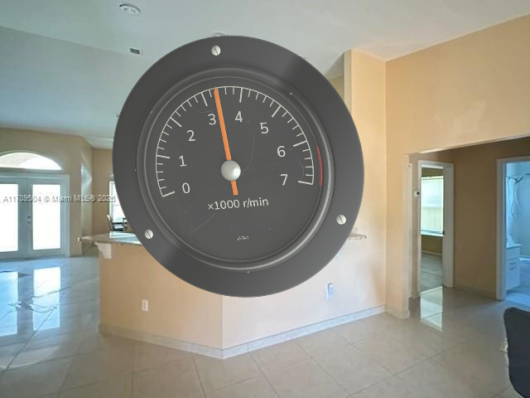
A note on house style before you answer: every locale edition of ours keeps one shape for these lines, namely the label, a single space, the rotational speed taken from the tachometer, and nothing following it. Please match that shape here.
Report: 3400 rpm
